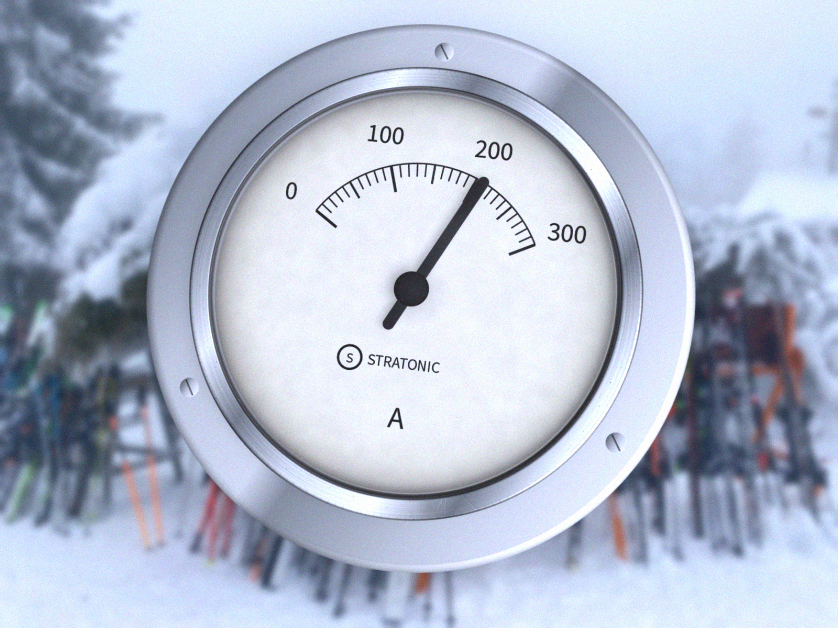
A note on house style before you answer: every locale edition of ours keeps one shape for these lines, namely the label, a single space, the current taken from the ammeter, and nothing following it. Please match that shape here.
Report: 210 A
